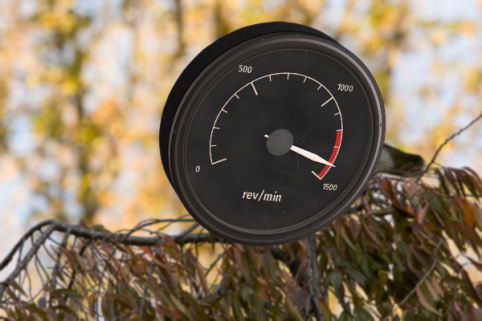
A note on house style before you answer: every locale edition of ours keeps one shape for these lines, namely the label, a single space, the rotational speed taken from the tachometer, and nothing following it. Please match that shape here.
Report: 1400 rpm
